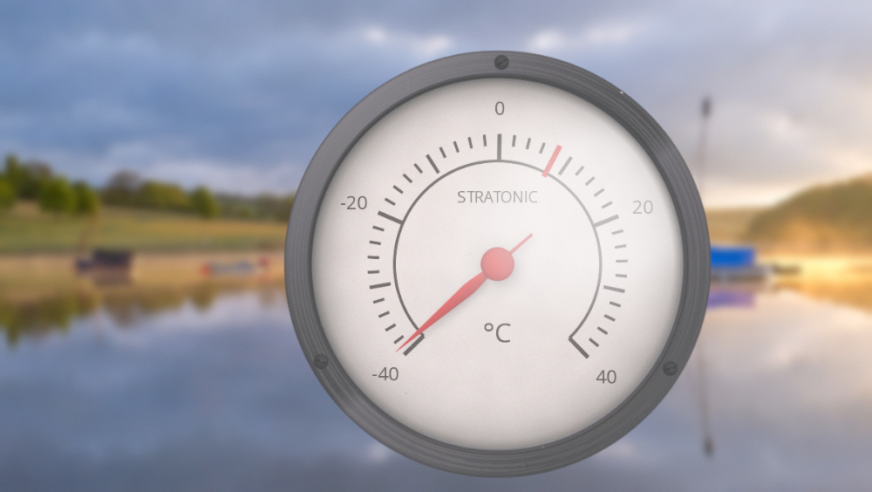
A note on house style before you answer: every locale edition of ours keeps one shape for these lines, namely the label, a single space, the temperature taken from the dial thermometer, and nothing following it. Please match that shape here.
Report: -39 °C
